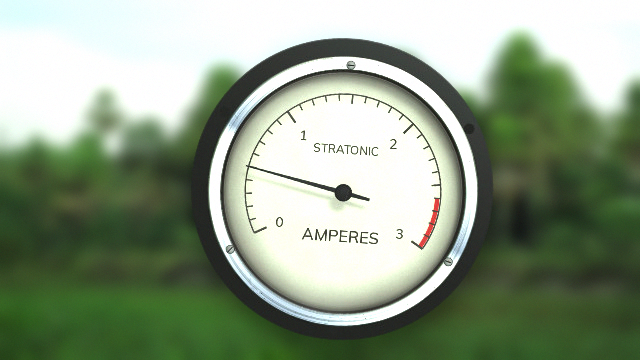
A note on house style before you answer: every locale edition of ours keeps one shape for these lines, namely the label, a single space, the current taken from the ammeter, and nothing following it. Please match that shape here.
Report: 0.5 A
